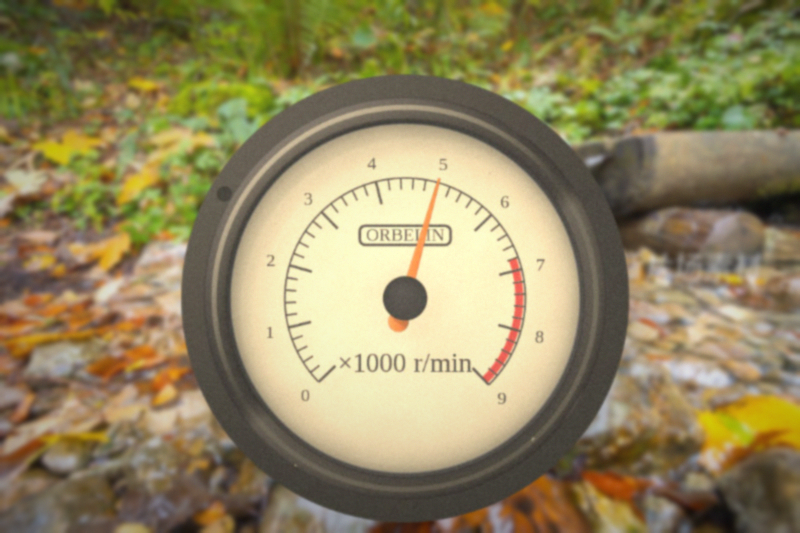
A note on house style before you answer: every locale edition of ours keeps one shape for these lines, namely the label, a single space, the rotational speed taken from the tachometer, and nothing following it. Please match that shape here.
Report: 5000 rpm
